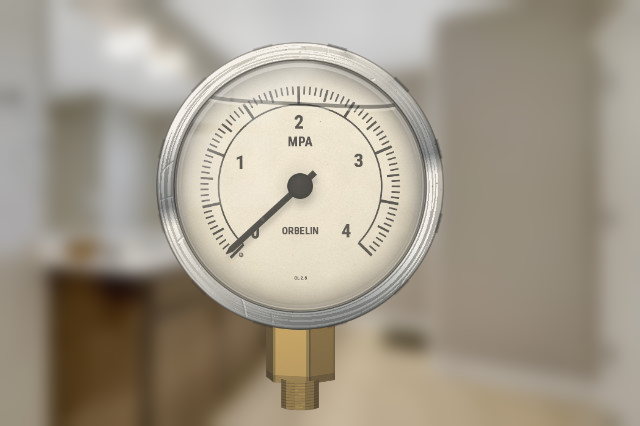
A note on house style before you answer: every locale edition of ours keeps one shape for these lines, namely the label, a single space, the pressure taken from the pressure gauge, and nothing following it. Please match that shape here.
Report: 0.05 MPa
